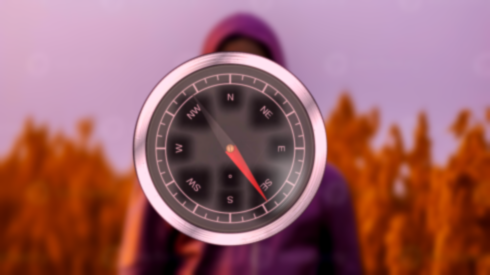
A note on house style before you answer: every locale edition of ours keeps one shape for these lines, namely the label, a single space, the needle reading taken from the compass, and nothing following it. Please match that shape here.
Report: 145 °
